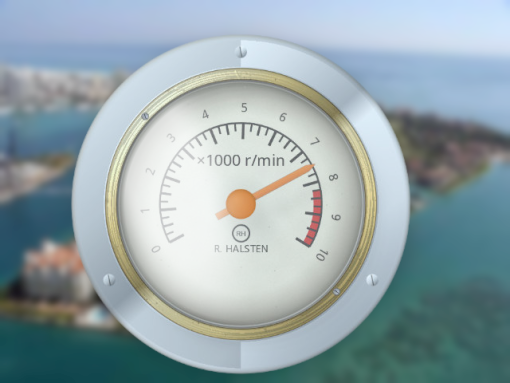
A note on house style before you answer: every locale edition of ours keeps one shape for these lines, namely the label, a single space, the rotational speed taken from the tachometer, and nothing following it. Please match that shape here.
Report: 7500 rpm
